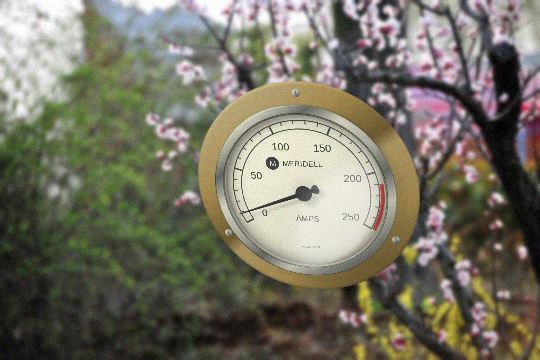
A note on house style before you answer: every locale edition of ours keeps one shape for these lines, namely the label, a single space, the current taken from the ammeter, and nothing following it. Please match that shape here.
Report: 10 A
